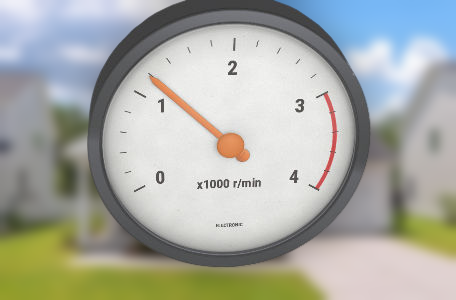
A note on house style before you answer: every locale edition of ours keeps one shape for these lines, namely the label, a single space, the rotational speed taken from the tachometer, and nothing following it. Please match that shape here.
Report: 1200 rpm
